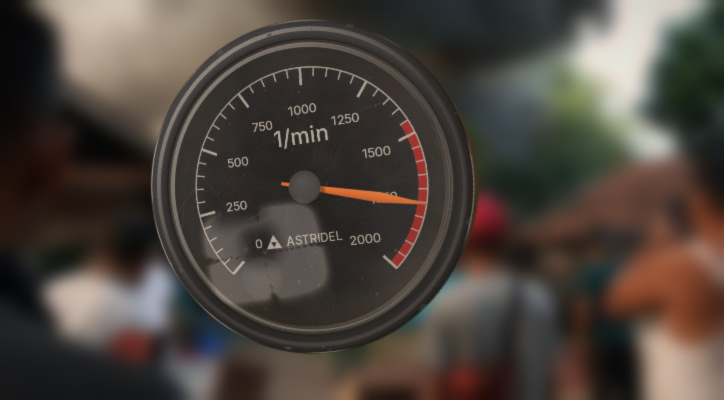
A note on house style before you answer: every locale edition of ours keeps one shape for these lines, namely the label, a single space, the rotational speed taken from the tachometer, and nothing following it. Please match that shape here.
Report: 1750 rpm
